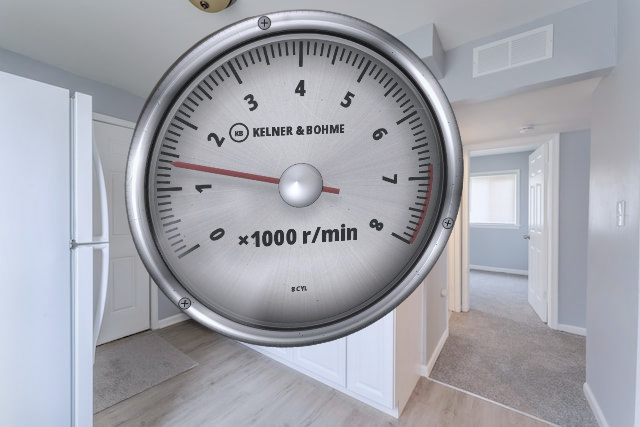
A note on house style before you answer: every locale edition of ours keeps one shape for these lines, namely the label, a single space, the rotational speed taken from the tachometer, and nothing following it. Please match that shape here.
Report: 1400 rpm
